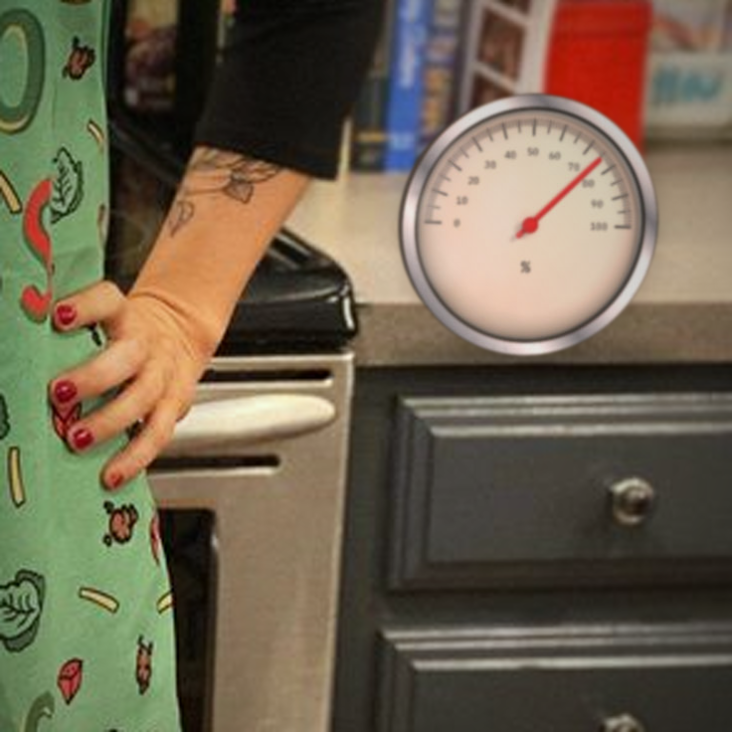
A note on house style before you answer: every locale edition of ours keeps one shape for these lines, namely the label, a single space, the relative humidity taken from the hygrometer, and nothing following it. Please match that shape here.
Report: 75 %
